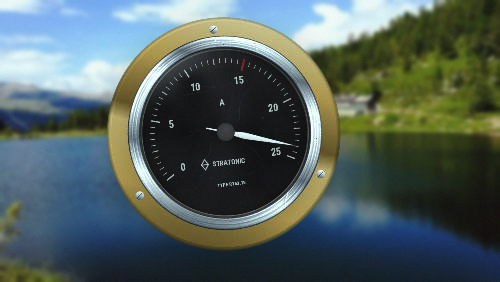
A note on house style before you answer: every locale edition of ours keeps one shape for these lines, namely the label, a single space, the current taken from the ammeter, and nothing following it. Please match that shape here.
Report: 24 A
